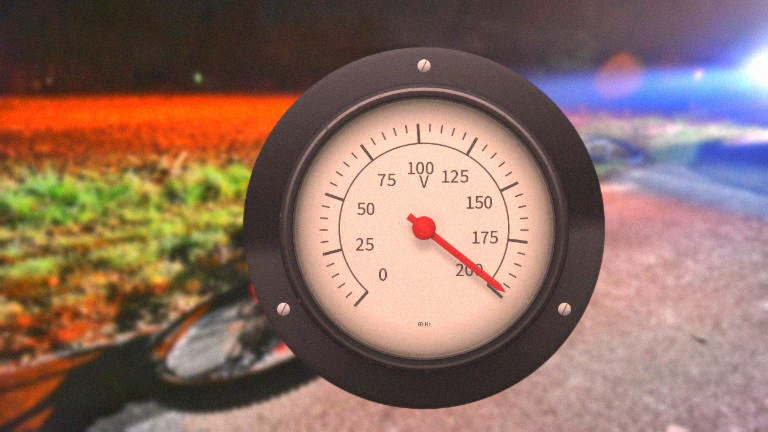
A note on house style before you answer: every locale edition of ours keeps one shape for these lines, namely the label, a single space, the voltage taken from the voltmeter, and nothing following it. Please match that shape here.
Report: 197.5 V
